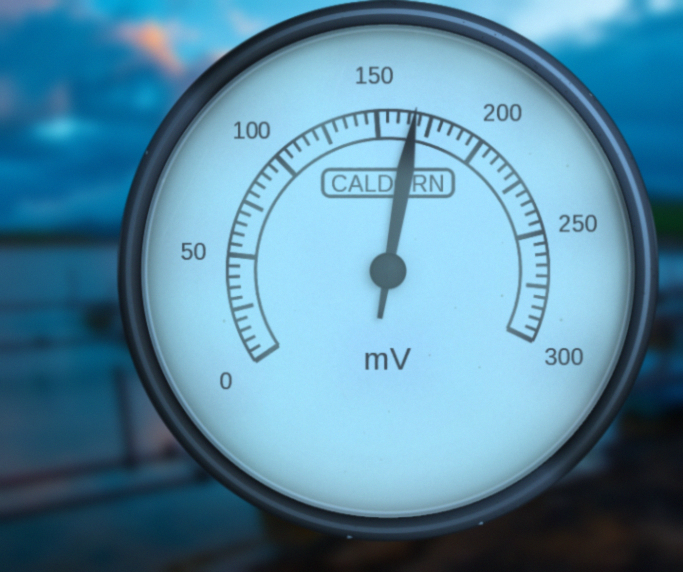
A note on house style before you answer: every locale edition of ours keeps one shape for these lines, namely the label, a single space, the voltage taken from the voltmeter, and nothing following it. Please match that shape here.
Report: 167.5 mV
